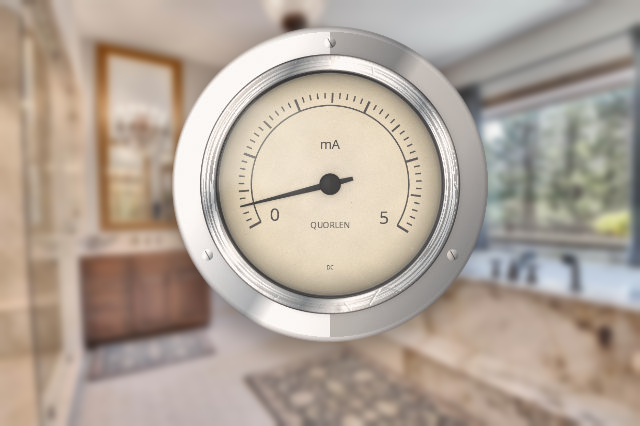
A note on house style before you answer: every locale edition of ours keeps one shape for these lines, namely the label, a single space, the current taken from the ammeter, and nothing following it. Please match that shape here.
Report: 0.3 mA
